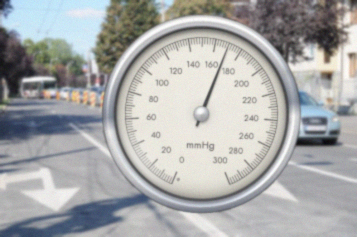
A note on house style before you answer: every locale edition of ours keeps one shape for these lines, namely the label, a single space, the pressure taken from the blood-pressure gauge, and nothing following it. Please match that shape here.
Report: 170 mmHg
